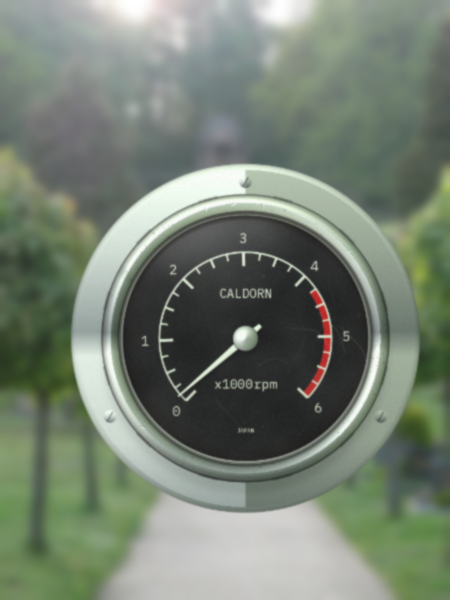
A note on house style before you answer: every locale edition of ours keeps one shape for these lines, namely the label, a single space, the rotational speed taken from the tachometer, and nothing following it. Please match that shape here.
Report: 125 rpm
